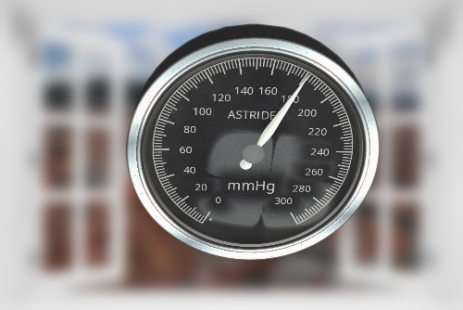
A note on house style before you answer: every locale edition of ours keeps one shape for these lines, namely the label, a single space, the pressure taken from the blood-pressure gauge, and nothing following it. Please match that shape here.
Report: 180 mmHg
